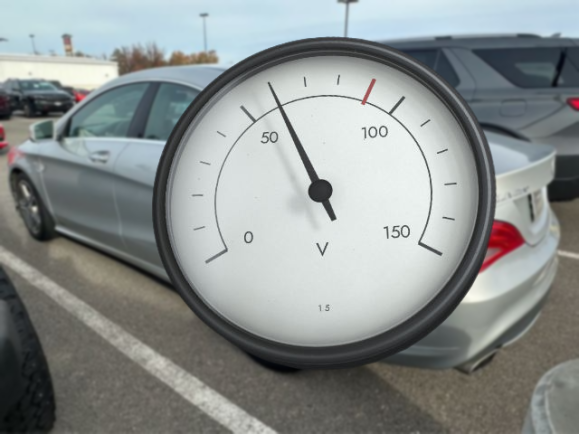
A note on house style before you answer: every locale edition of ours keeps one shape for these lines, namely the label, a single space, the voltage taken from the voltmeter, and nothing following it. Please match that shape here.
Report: 60 V
